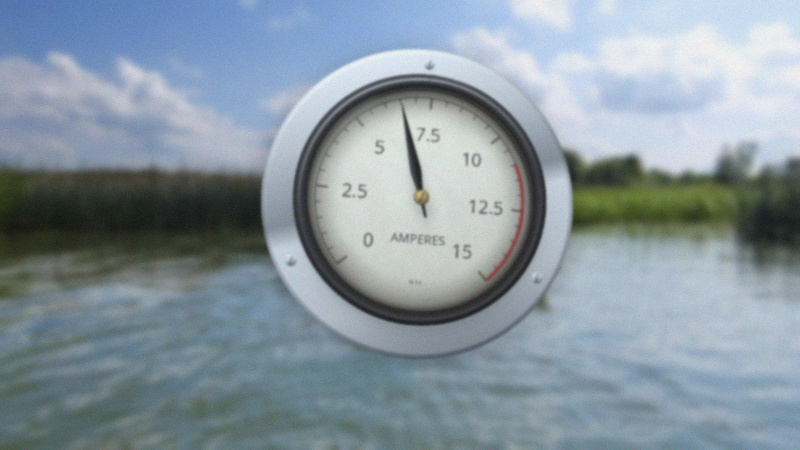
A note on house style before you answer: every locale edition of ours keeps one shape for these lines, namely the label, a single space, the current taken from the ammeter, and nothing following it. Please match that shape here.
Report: 6.5 A
